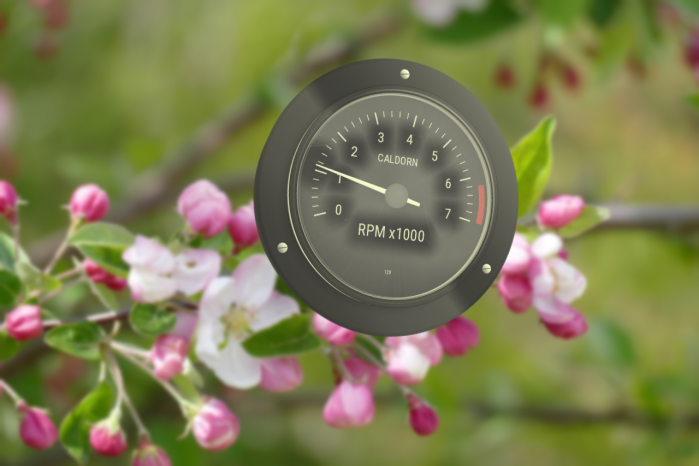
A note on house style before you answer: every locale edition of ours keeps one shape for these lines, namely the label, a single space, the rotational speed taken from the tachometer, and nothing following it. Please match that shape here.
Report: 1100 rpm
